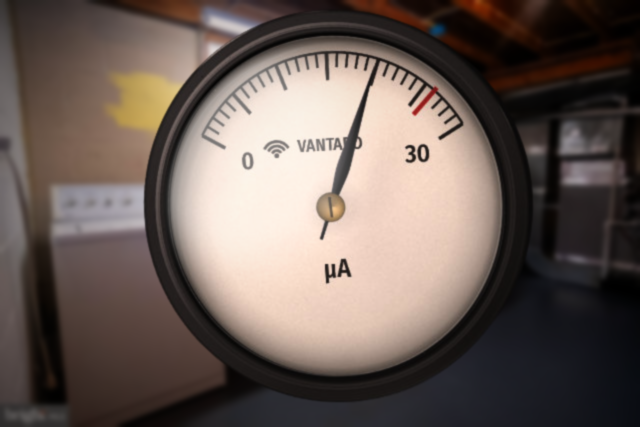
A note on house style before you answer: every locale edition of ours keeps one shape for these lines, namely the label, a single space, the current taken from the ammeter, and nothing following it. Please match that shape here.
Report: 20 µA
